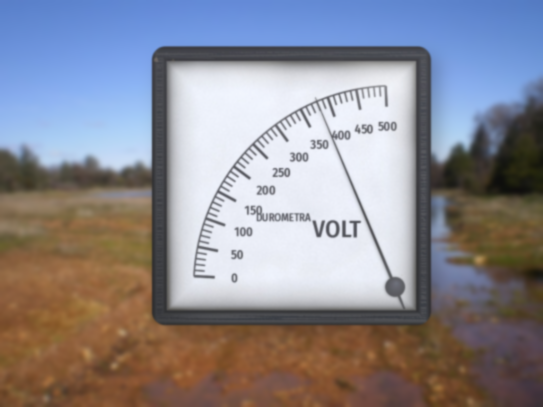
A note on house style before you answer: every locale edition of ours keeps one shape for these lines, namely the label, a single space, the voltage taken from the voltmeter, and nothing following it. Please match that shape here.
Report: 380 V
